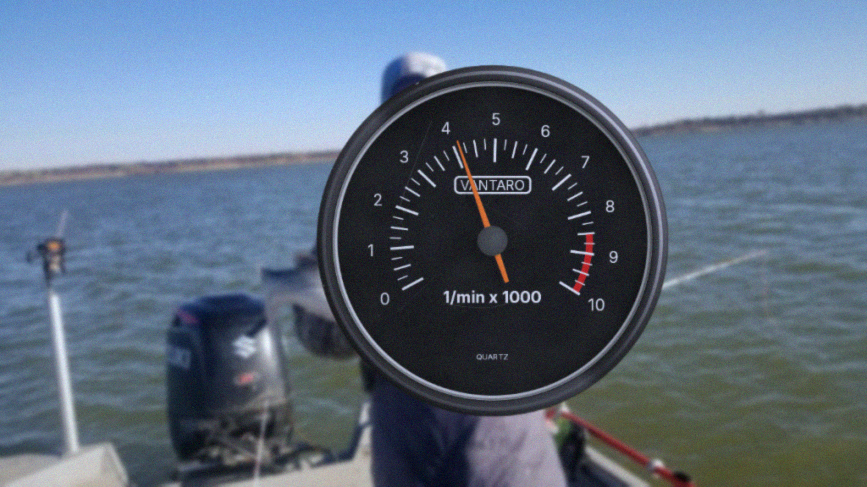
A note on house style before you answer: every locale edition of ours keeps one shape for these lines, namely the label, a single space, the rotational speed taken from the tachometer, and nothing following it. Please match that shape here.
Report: 4125 rpm
